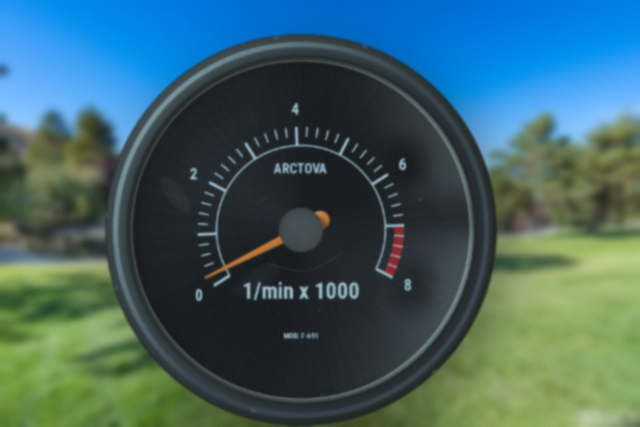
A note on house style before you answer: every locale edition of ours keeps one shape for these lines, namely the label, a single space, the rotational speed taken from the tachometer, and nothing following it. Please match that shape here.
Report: 200 rpm
